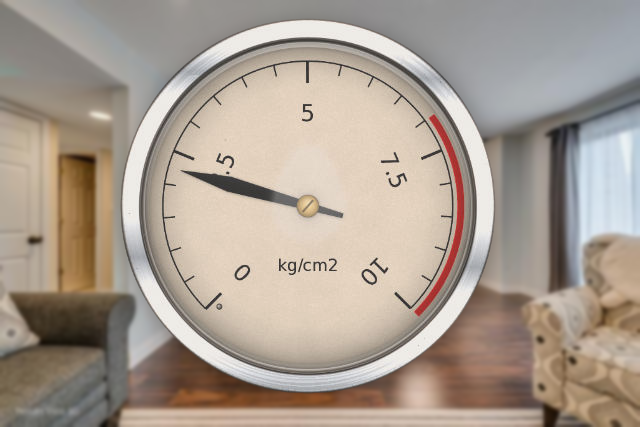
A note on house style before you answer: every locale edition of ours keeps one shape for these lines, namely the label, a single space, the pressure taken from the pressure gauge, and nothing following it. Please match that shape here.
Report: 2.25 kg/cm²
